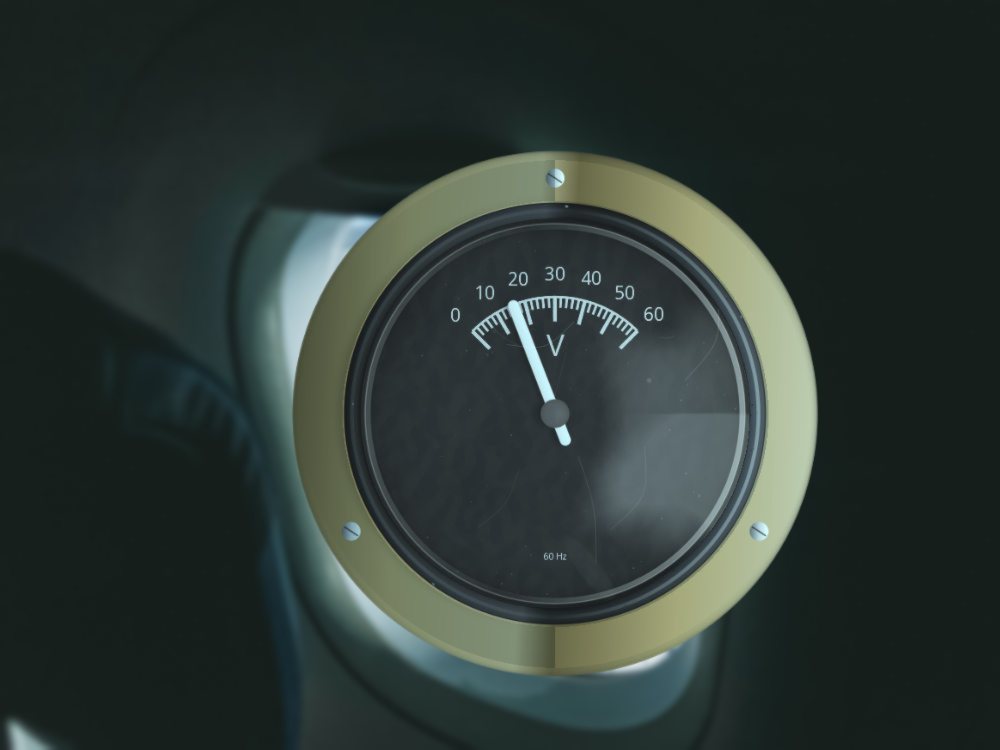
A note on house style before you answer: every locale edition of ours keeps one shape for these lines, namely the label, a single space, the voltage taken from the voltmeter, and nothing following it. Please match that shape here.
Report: 16 V
